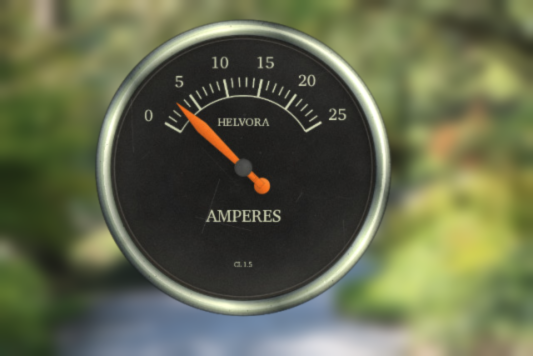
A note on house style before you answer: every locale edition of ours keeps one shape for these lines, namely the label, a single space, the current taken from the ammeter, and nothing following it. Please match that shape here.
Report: 3 A
